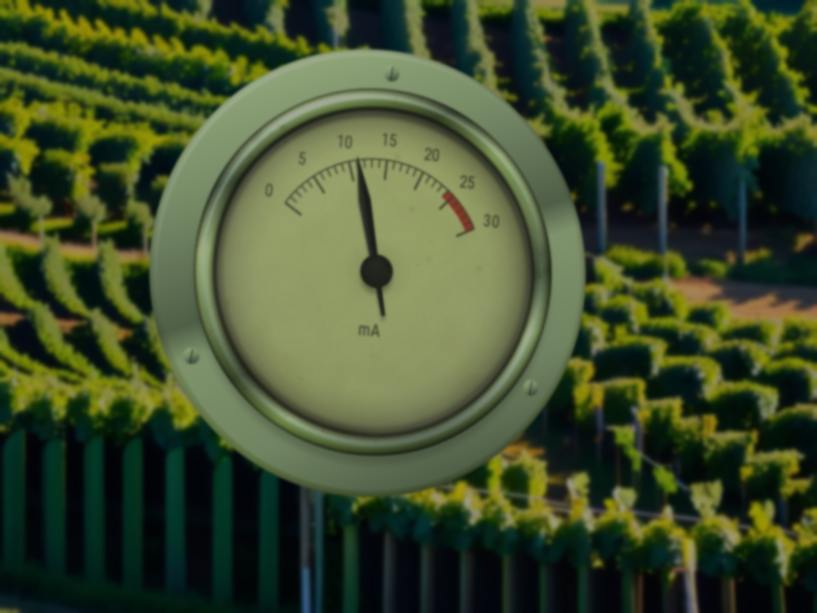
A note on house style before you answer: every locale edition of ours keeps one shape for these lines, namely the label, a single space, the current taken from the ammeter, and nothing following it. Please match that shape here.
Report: 11 mA
